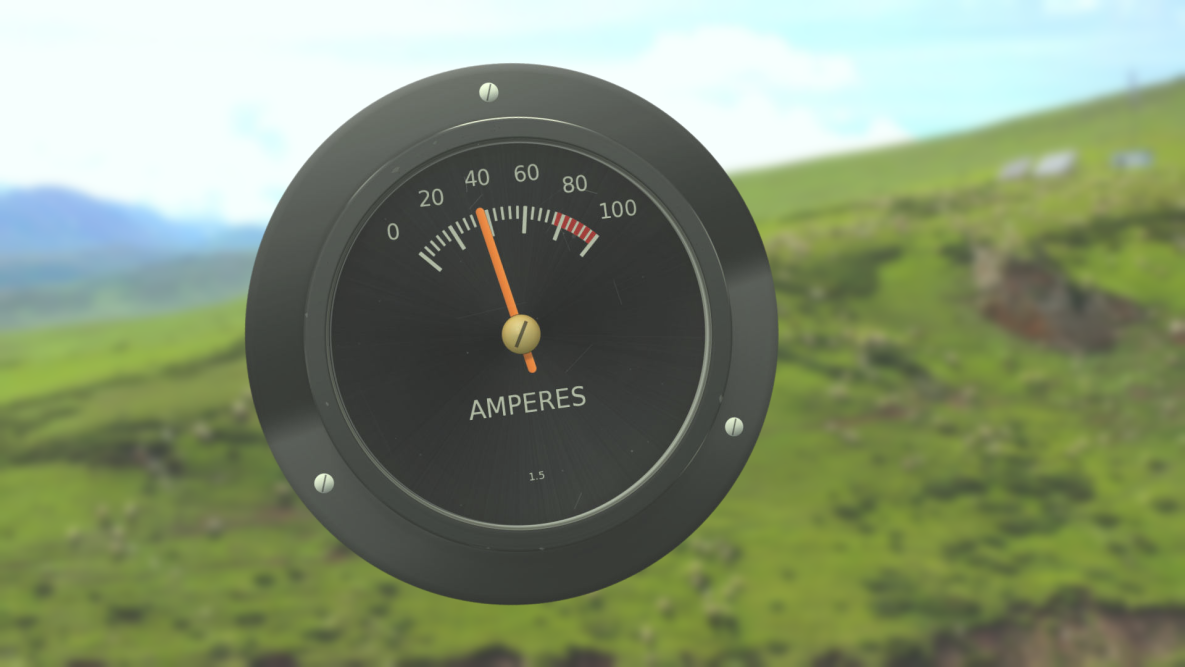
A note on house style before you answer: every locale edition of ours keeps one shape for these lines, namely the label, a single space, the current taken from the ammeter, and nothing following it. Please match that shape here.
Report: 36 A
